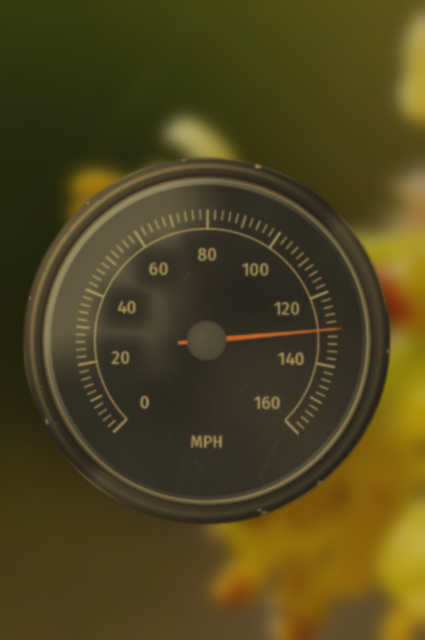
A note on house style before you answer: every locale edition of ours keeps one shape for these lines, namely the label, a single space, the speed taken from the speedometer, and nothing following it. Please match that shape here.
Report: 130 mph
